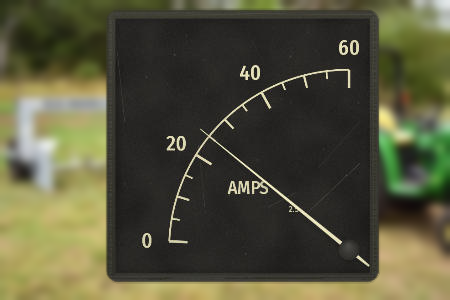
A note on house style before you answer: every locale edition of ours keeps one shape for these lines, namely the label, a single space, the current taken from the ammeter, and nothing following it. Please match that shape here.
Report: 25 A
